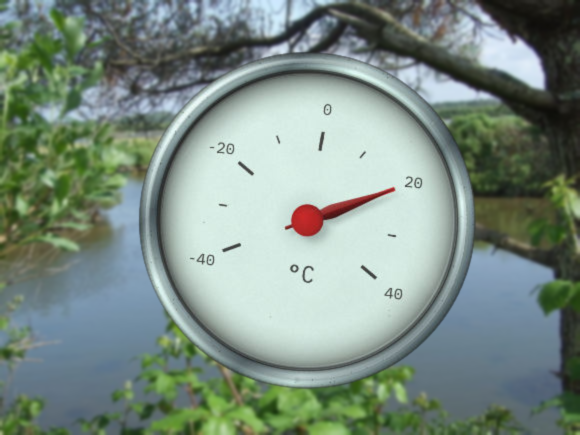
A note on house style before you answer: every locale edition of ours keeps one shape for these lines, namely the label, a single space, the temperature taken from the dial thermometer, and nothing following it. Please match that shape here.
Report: 20 °C
